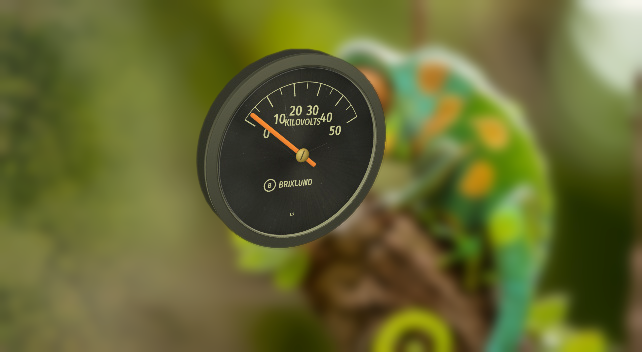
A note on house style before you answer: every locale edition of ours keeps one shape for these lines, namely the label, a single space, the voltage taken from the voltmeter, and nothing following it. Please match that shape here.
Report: 2.5 kV
